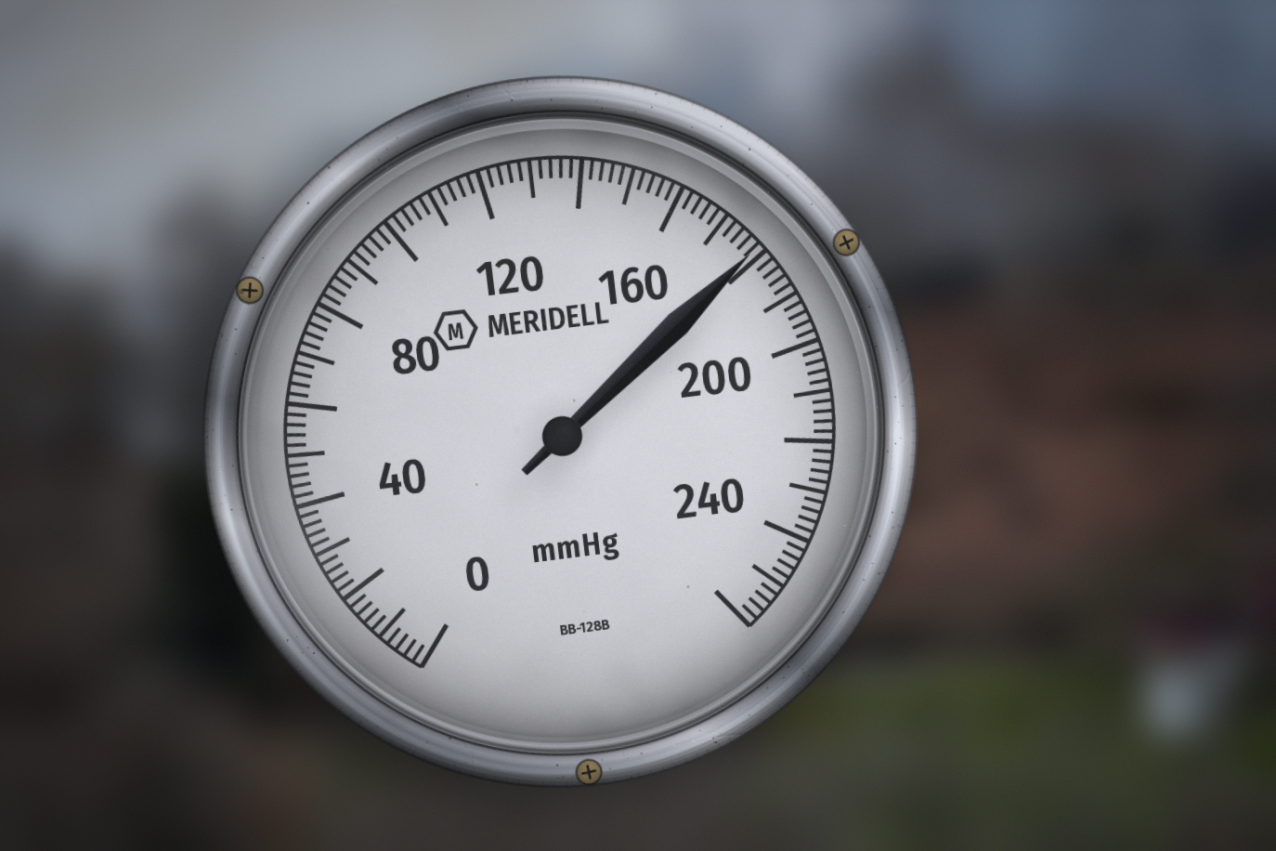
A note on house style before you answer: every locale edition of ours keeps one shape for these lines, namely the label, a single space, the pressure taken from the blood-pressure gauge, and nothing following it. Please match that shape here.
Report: 178 mmHg
